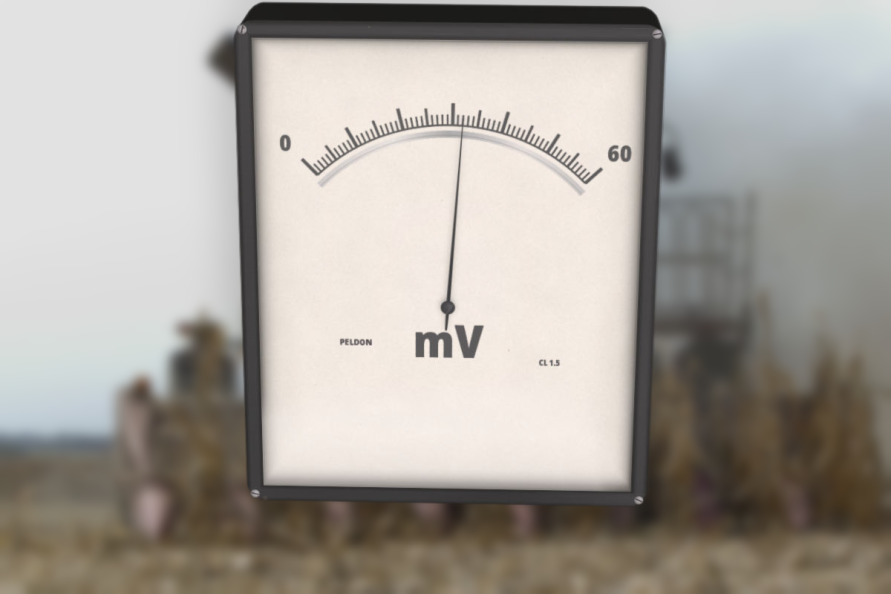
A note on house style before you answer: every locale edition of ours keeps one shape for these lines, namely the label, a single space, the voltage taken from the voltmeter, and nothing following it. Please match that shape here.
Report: 32 mV
